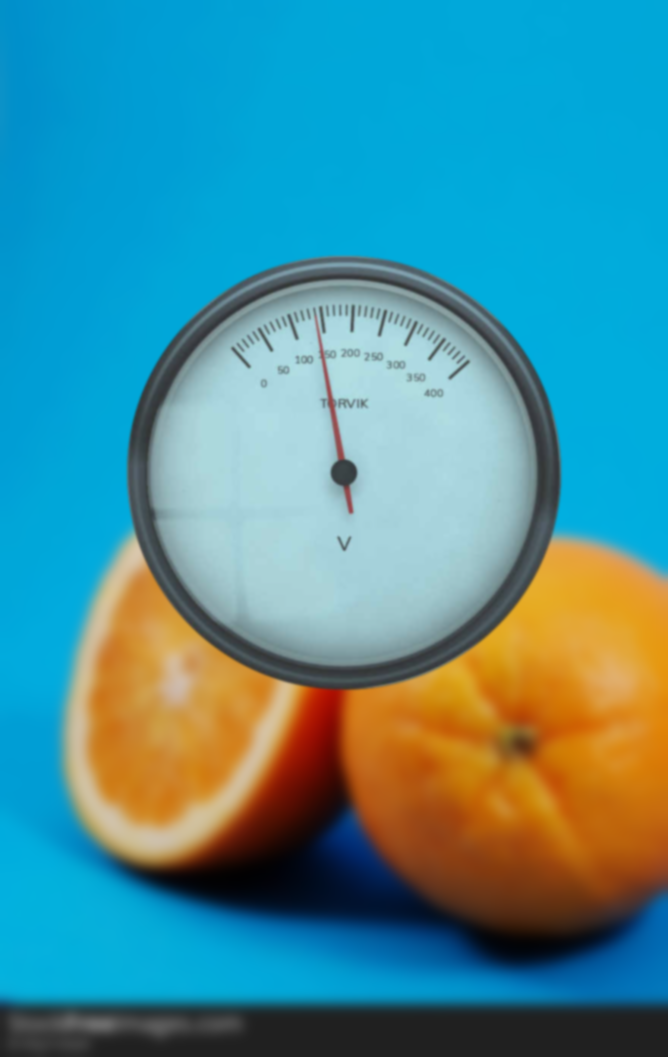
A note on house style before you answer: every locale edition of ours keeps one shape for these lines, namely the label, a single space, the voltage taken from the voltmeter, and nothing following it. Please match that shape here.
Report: 140 V
